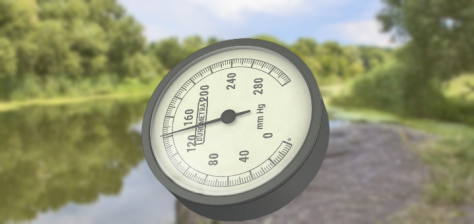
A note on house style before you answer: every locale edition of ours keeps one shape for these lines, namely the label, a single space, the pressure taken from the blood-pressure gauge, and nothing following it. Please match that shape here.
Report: 140 mmHg
